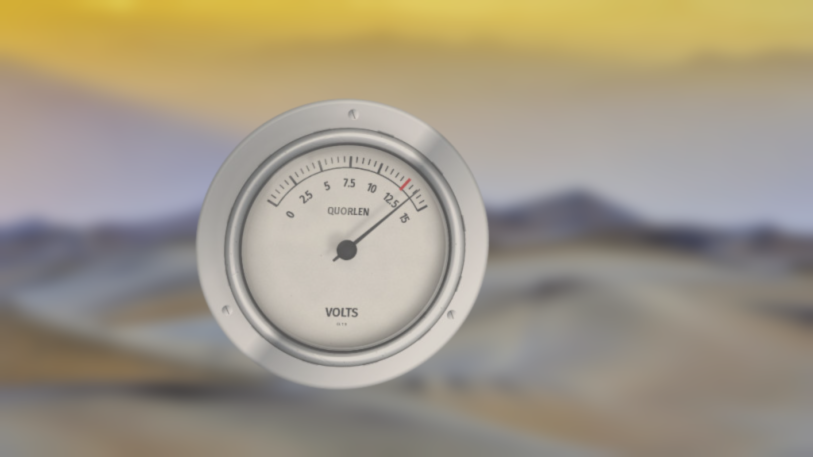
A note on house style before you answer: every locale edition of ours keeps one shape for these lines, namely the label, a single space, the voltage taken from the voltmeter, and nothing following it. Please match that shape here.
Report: 13.5 V
